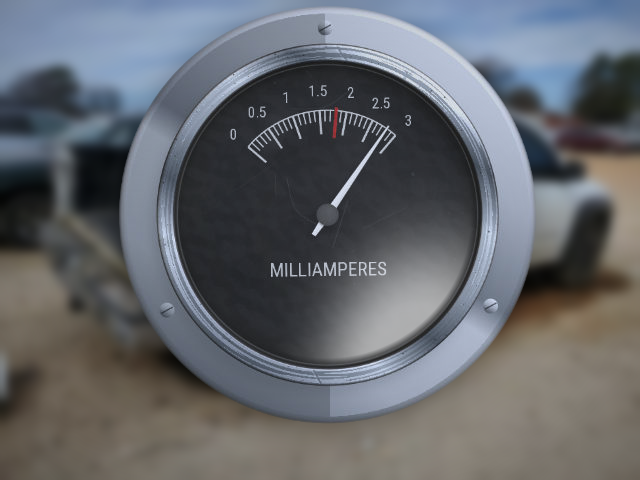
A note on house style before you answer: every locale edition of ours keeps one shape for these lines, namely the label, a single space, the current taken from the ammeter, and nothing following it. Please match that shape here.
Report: 2.8 mA
